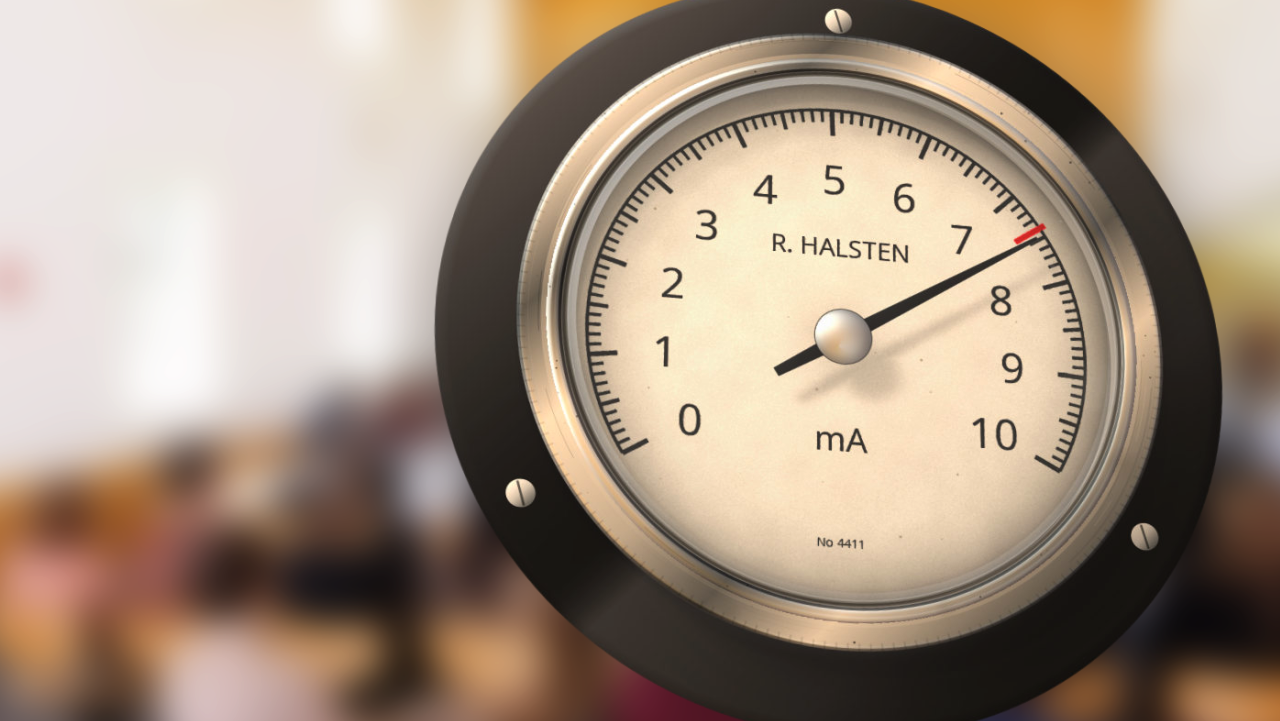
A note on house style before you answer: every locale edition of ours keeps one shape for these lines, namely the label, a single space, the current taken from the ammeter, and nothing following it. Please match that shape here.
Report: 7.5 mA
